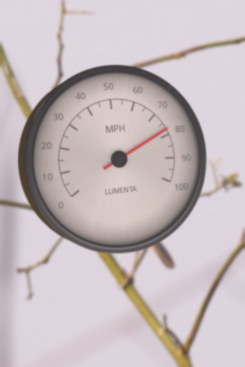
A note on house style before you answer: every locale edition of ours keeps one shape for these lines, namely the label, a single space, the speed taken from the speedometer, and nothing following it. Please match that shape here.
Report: 77.5 mph
